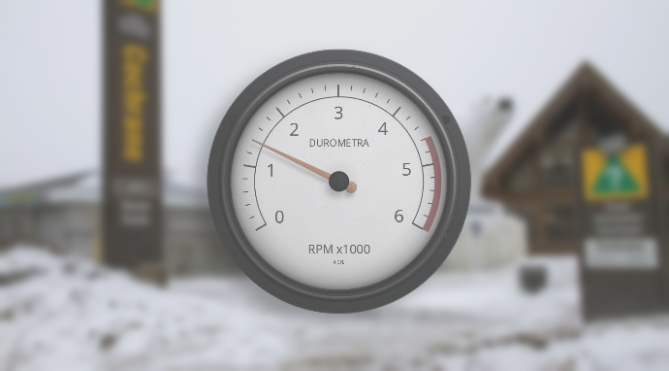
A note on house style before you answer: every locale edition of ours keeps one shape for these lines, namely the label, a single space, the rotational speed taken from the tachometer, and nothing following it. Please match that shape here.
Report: 1400 rpm
